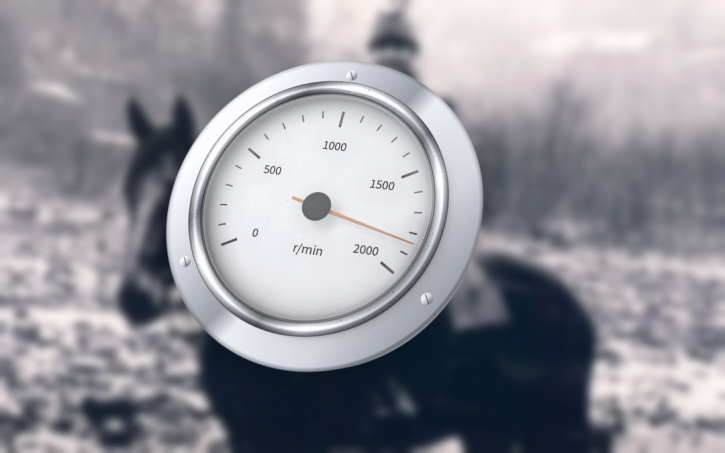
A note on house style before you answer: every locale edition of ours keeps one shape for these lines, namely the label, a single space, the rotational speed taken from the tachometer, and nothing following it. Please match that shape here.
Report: 1850 rpm
